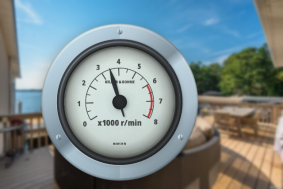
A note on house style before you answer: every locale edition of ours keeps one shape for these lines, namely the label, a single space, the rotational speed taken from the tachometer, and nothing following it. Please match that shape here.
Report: 3500 rpm
